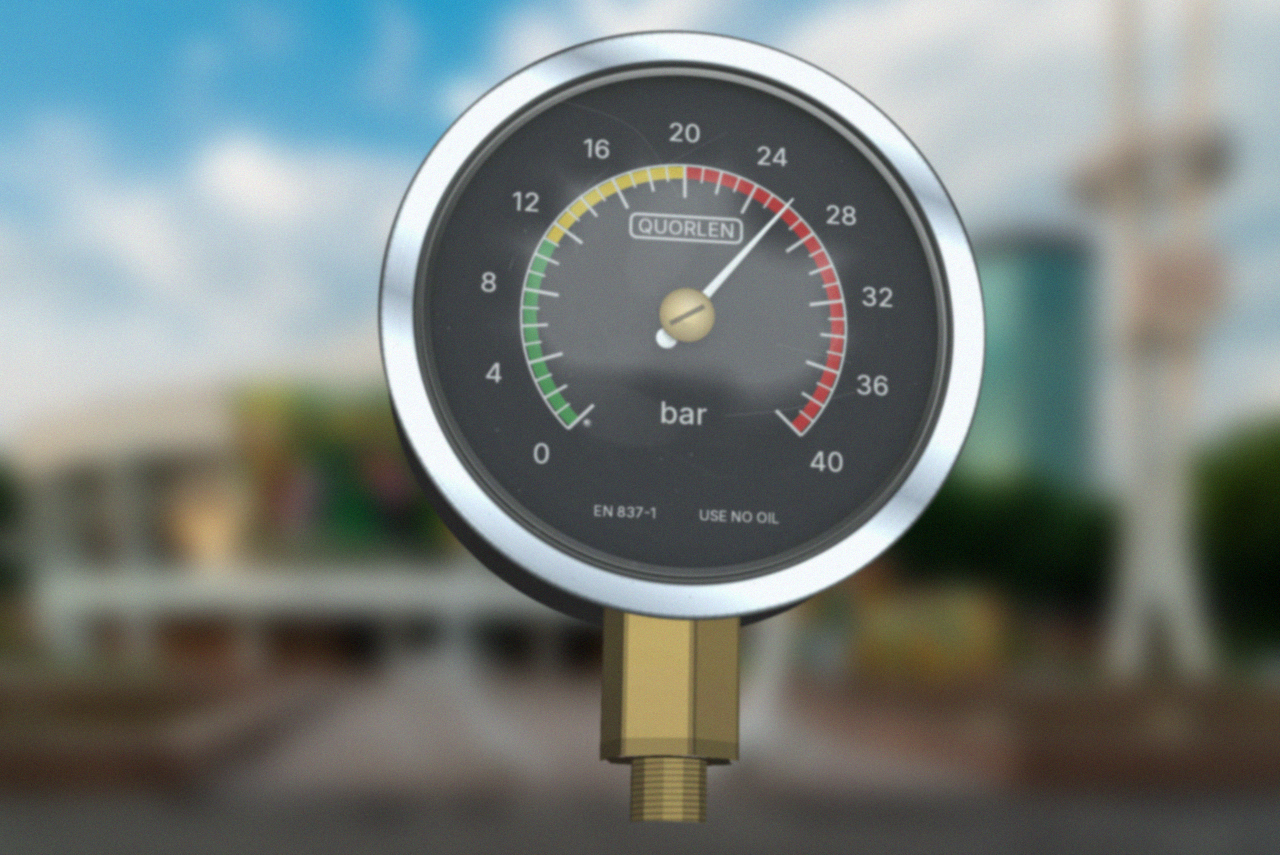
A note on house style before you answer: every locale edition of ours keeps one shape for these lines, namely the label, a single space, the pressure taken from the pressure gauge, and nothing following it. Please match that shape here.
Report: 26 bar
